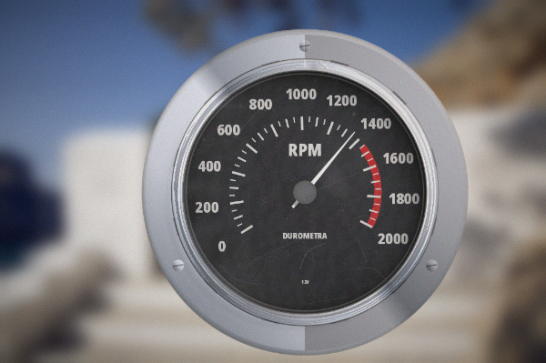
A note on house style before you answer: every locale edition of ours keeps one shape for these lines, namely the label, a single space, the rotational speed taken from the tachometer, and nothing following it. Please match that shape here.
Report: 1350 rpm
